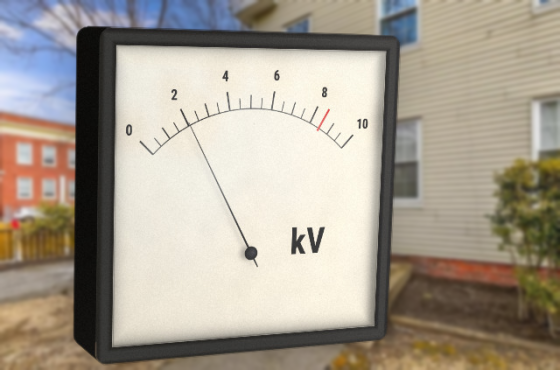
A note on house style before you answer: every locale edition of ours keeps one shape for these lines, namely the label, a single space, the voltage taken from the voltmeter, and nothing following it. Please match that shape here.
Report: 2 kV
